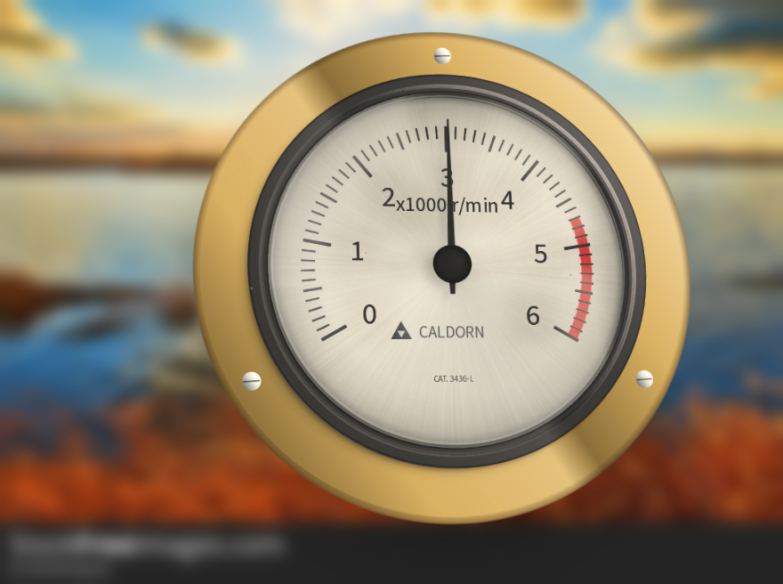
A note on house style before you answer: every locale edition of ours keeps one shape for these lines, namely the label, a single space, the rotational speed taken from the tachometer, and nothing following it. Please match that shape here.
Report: 3000 rpm
